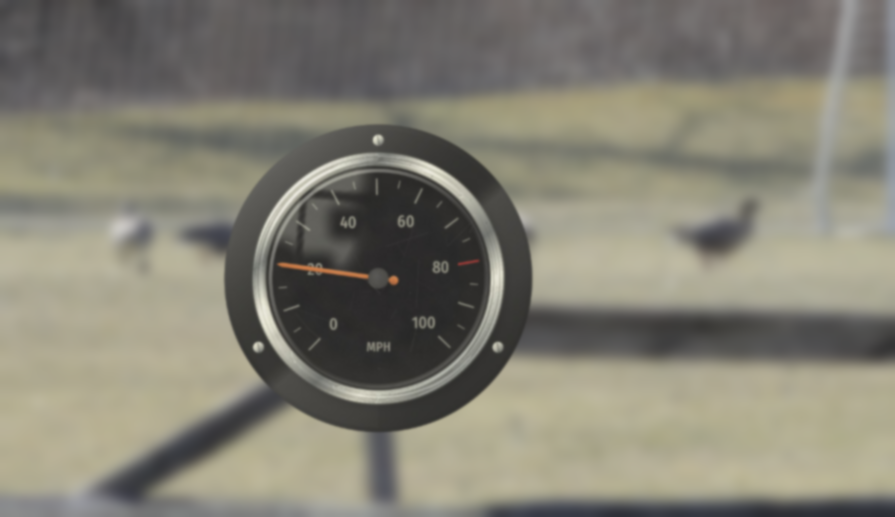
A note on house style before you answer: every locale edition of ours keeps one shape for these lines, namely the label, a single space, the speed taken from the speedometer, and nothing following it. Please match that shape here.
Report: 20 mph
